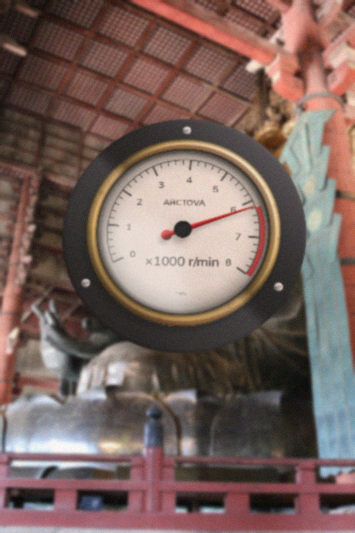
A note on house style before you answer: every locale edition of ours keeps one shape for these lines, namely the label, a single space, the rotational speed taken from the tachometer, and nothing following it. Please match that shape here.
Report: 6200 rpm
